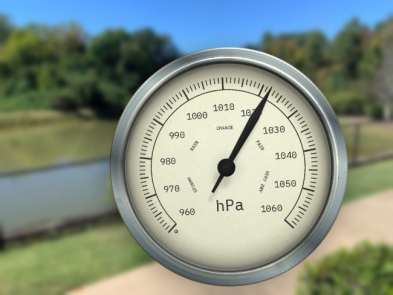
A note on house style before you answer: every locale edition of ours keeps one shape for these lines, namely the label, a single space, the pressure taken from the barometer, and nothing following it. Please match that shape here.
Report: 1022 hPa
